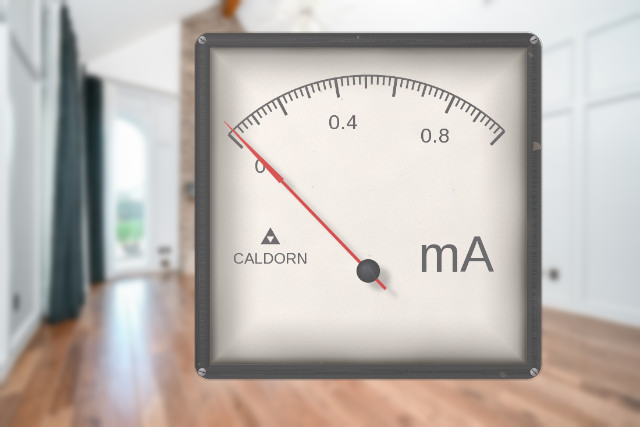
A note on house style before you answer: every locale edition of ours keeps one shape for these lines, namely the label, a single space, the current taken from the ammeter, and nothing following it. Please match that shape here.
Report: 0.02 mA
